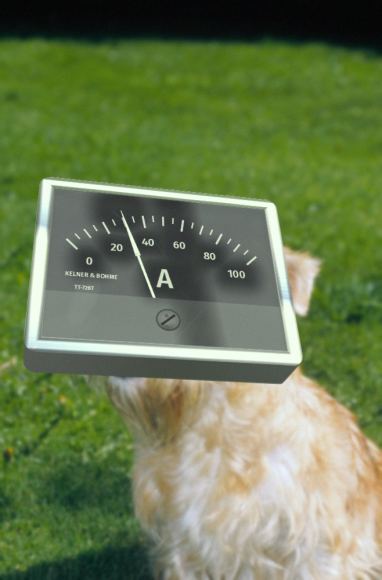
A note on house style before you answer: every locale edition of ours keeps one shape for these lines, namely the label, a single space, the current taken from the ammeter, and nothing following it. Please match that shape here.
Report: 30 A
